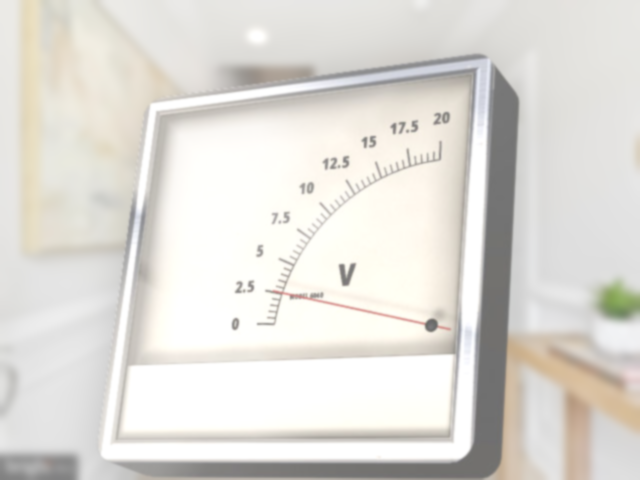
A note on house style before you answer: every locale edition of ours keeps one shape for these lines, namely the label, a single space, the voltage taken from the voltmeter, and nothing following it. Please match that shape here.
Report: 2.5 V
